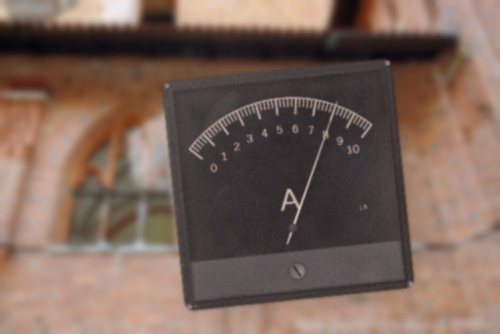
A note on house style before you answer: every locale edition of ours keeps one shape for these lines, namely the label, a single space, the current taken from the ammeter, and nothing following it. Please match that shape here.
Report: 8 A
